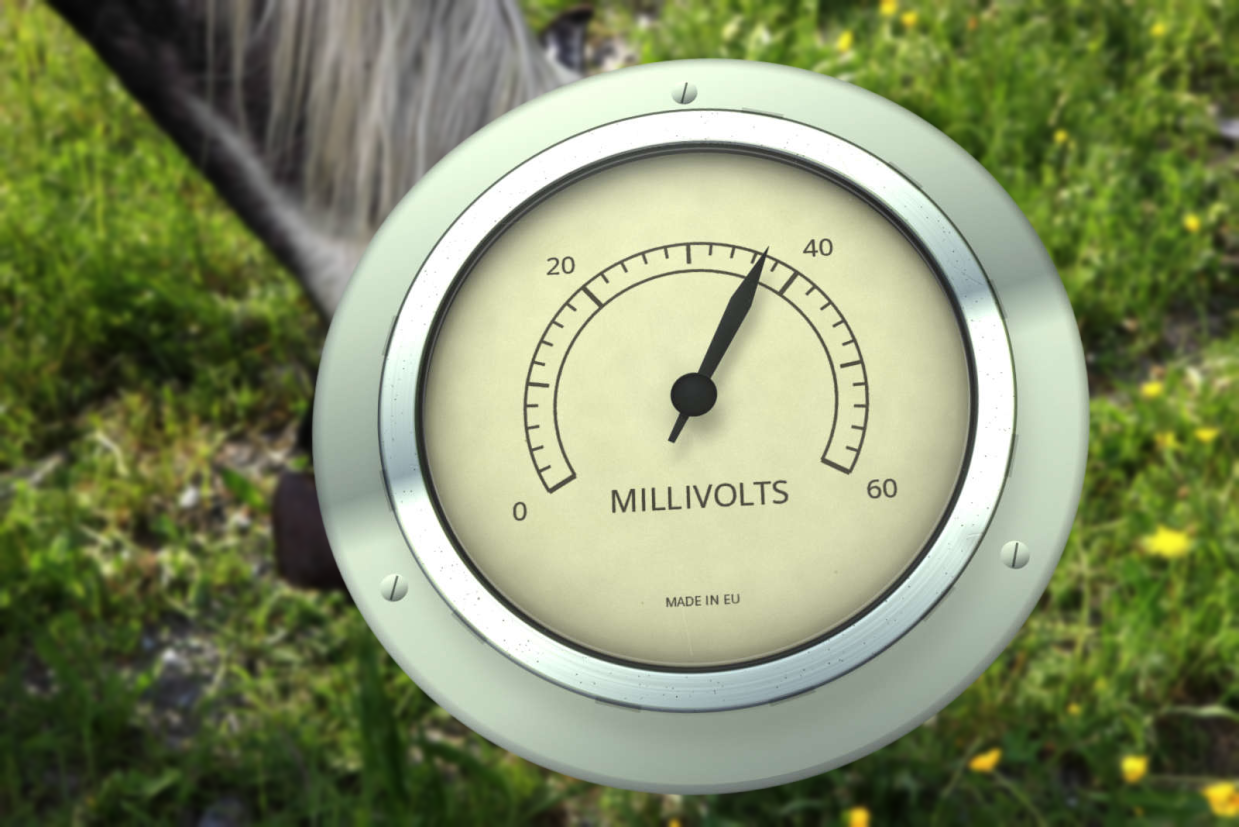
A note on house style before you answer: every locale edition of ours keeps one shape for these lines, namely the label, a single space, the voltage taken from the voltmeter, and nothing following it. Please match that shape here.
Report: 37 mV
